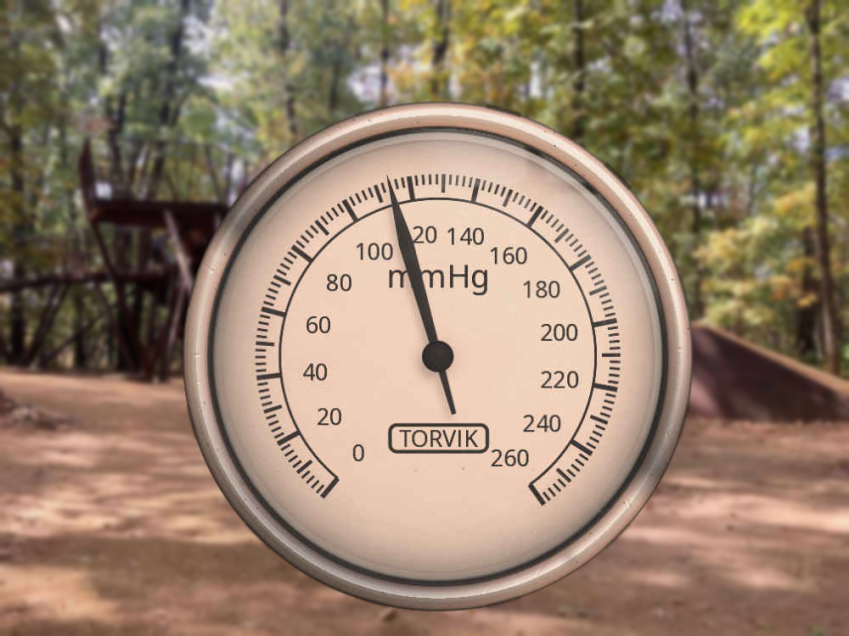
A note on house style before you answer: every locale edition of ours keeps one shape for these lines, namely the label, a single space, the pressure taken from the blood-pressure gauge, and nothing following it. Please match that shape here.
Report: 114 mmHg
